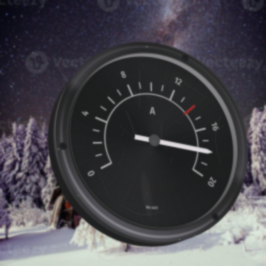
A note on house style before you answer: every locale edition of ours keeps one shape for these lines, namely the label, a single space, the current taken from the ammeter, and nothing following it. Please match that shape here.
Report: 18 A
